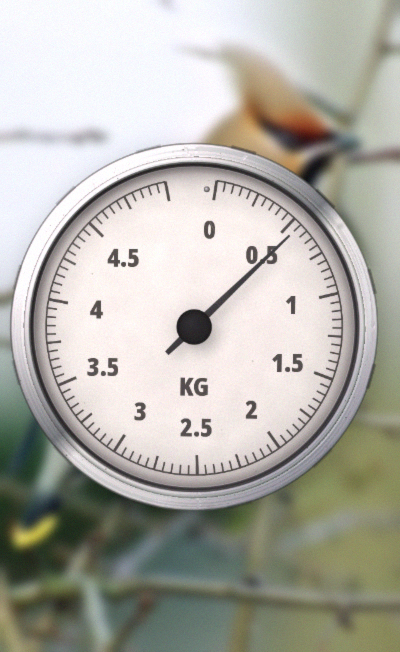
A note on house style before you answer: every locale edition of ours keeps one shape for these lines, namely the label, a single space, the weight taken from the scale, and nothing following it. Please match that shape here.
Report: 0.55 kg
